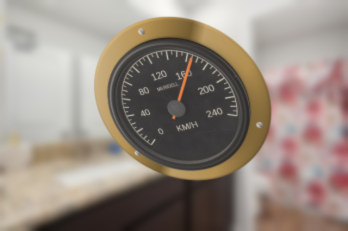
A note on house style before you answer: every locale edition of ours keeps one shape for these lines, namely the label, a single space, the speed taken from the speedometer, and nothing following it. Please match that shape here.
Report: 165 km/h
